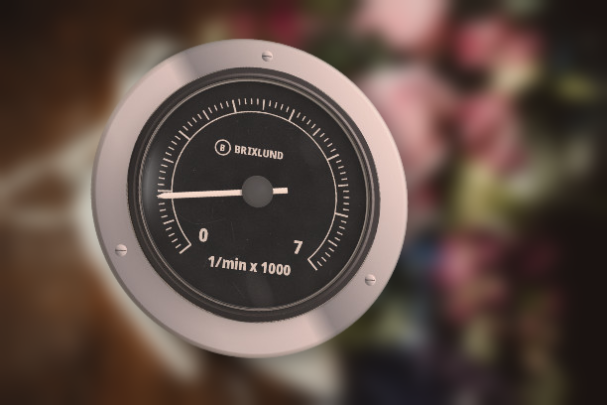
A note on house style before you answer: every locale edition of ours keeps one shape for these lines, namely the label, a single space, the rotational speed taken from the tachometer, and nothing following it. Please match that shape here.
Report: 900 rpm
